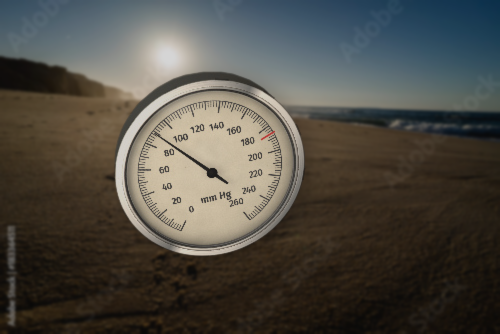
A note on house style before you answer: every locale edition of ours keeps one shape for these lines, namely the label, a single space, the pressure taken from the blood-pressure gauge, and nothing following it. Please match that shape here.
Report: 90 mmHg
